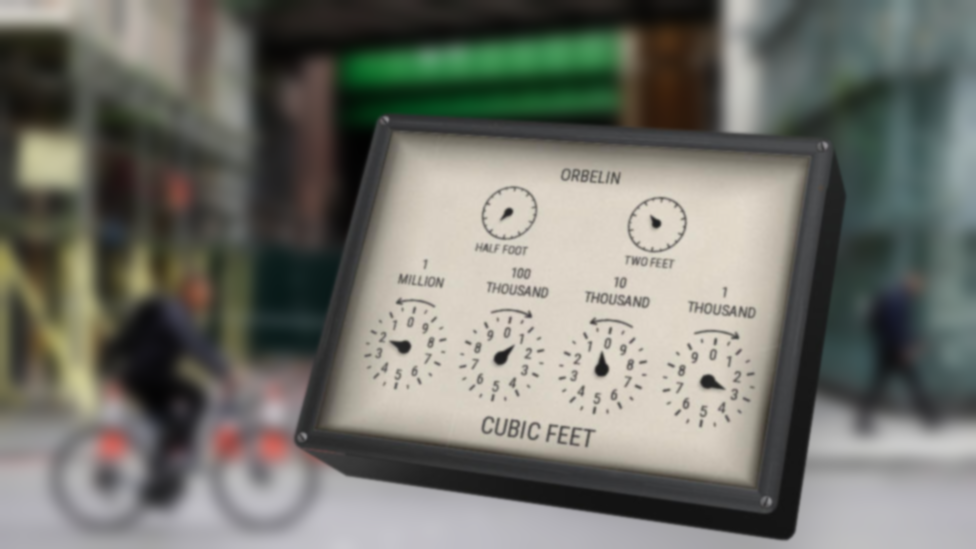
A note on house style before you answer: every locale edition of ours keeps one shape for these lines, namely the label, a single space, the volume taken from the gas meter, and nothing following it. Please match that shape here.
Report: 210300 ft³
